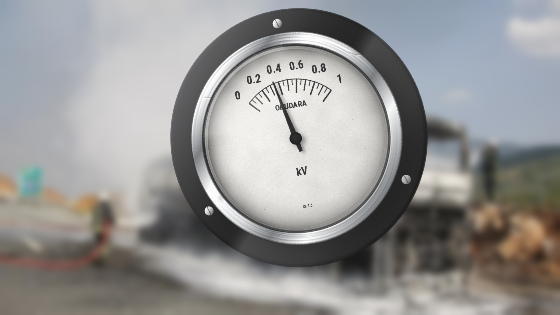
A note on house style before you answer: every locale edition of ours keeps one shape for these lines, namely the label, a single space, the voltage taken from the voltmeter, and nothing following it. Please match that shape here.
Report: 0.35 kV
